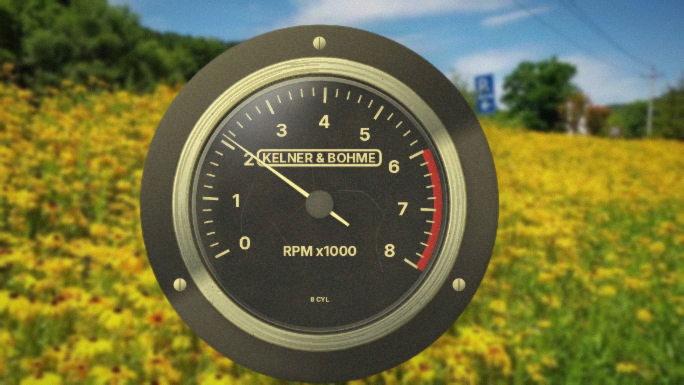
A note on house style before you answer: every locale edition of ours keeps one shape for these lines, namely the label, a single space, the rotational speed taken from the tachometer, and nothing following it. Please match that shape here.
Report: 2100 rpm
